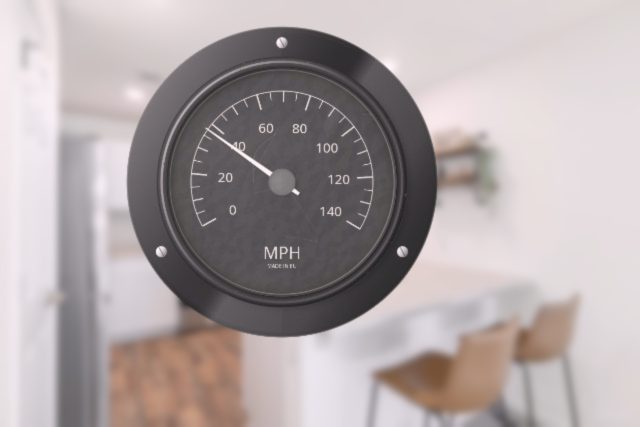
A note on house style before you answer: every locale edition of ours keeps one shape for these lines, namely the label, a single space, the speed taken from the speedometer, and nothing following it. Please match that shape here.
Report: 37.5 mph
